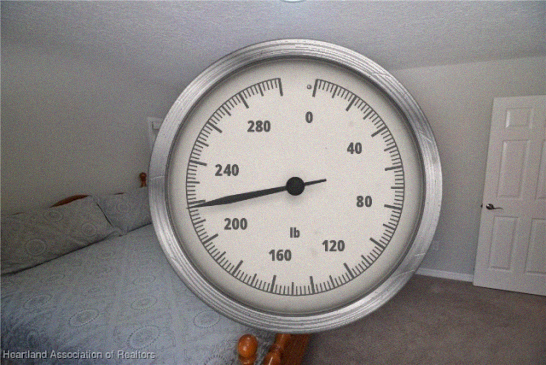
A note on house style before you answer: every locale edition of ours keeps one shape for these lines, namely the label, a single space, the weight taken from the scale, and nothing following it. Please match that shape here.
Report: 218 lb
